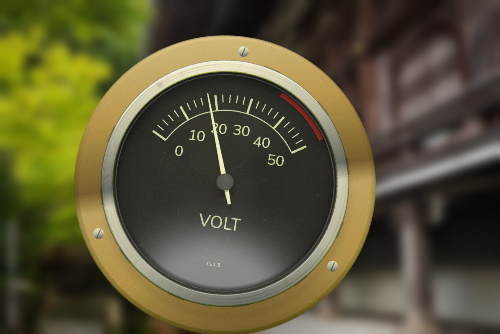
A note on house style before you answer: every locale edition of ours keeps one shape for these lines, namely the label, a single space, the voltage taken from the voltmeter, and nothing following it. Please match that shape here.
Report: 18 V
